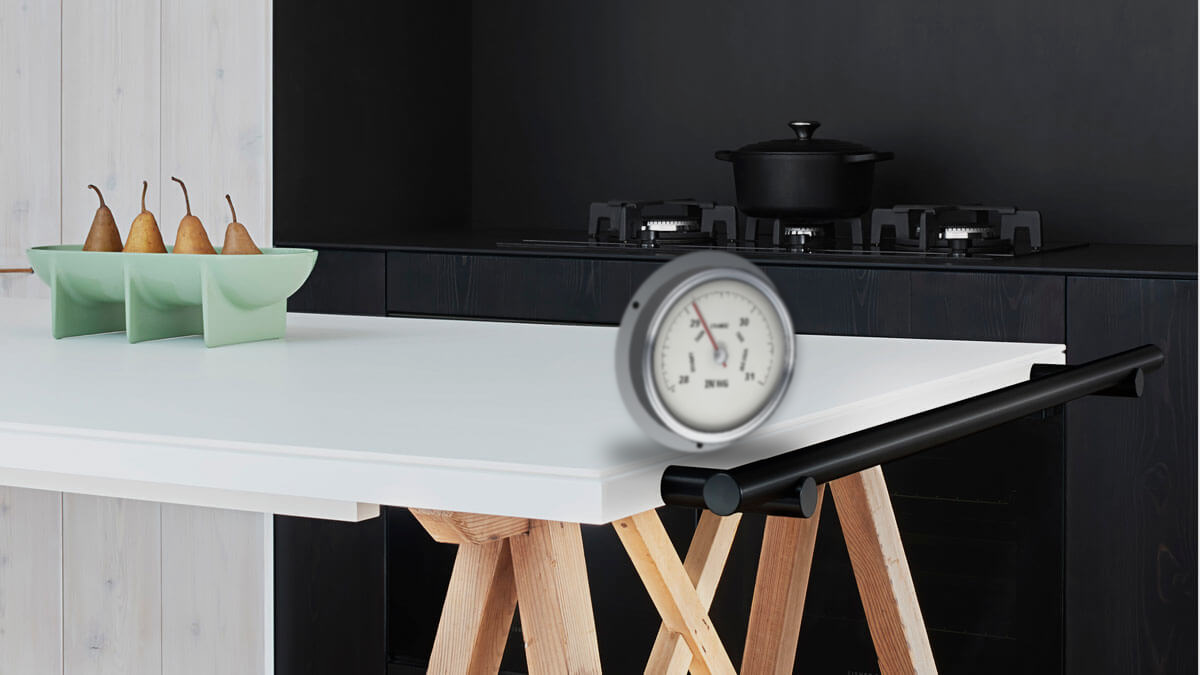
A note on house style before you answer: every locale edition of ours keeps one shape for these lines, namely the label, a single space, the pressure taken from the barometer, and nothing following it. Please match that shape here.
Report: 29.1 inHg
